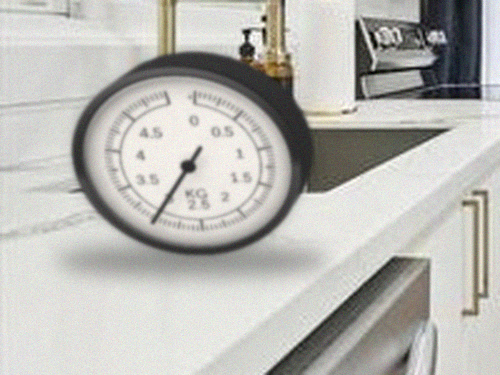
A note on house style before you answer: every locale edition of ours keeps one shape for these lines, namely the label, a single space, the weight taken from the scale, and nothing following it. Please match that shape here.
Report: 3 kg
